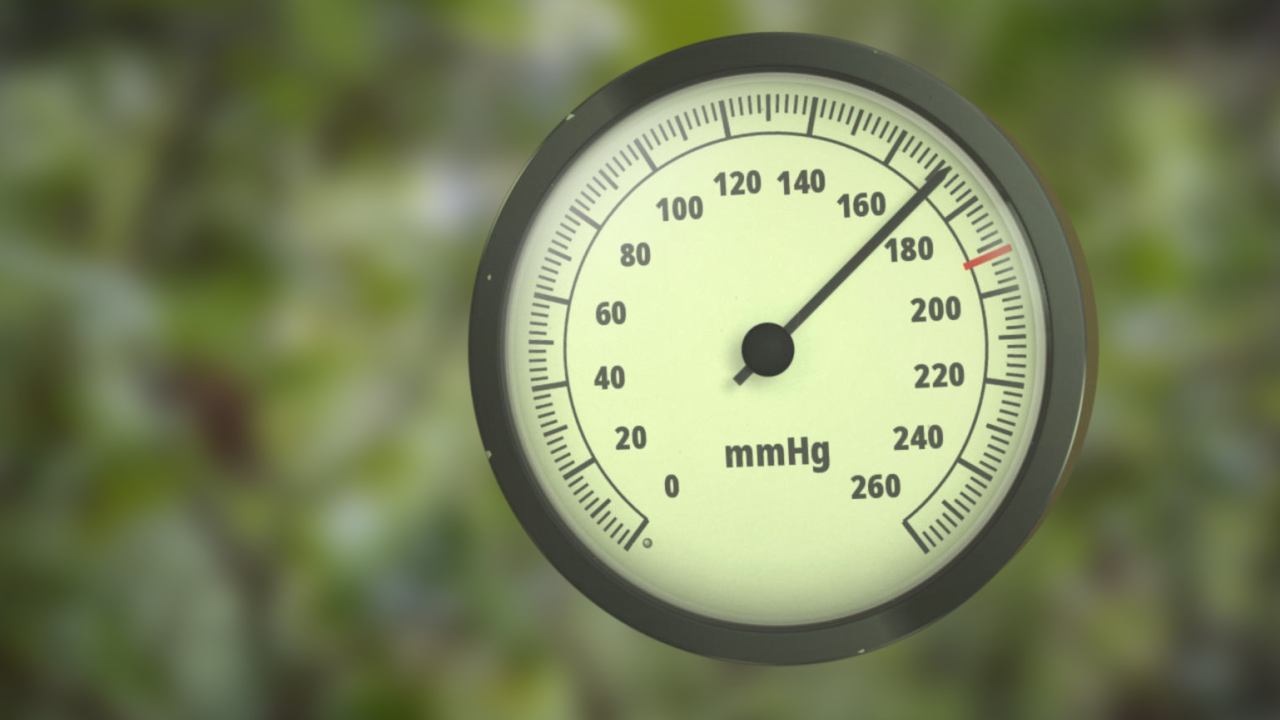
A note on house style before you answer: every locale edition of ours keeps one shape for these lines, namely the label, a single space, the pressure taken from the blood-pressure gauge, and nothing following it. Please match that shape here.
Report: 172 mmHg
